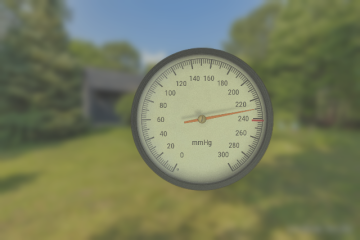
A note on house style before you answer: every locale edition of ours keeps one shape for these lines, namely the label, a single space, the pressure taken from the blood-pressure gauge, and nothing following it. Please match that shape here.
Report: 230 mmHg
